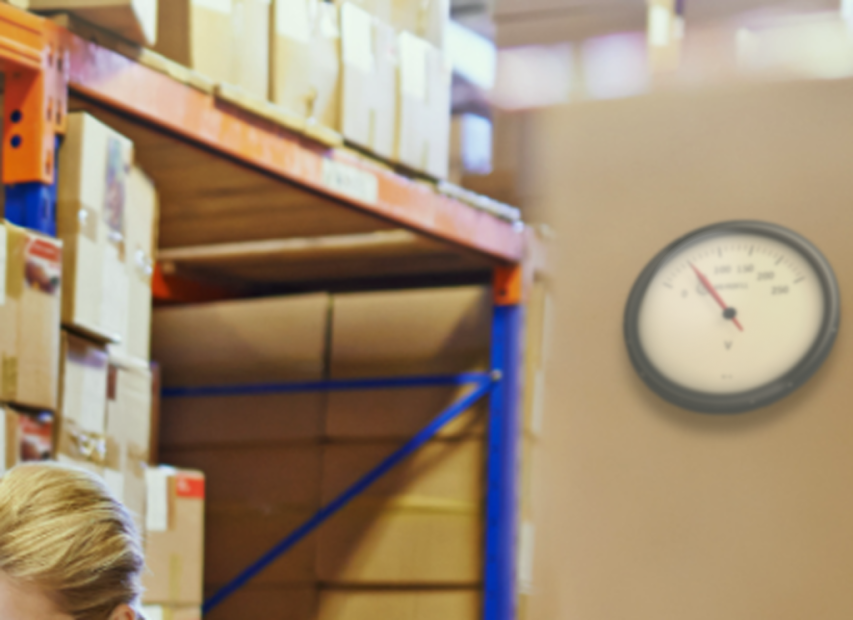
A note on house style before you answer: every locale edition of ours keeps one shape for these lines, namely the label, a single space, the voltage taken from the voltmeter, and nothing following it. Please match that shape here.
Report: 50 V
